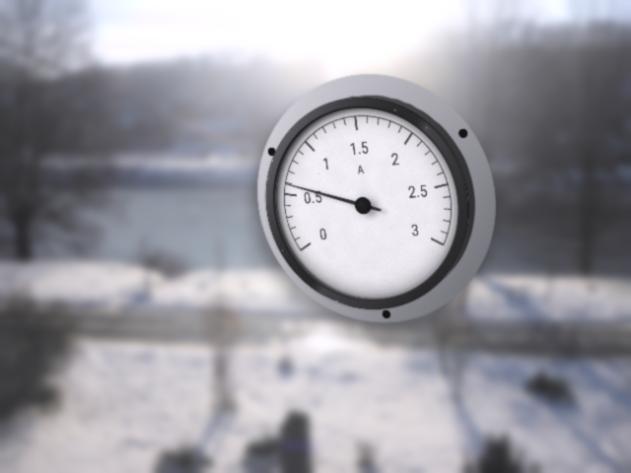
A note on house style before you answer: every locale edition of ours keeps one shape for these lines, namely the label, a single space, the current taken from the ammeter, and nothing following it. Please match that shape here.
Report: 0.6 A
